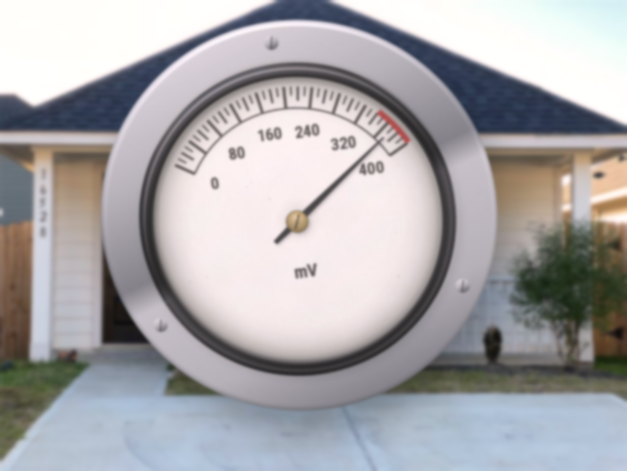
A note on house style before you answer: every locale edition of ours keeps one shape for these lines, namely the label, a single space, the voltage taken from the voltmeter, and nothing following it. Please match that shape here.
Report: 370 mV
